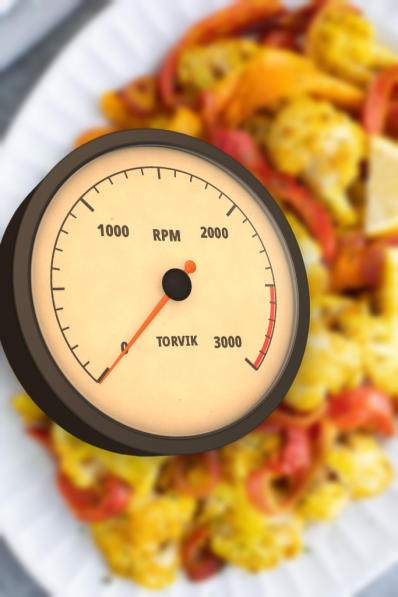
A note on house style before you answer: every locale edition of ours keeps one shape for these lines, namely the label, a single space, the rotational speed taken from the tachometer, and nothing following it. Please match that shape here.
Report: 0 rpm
